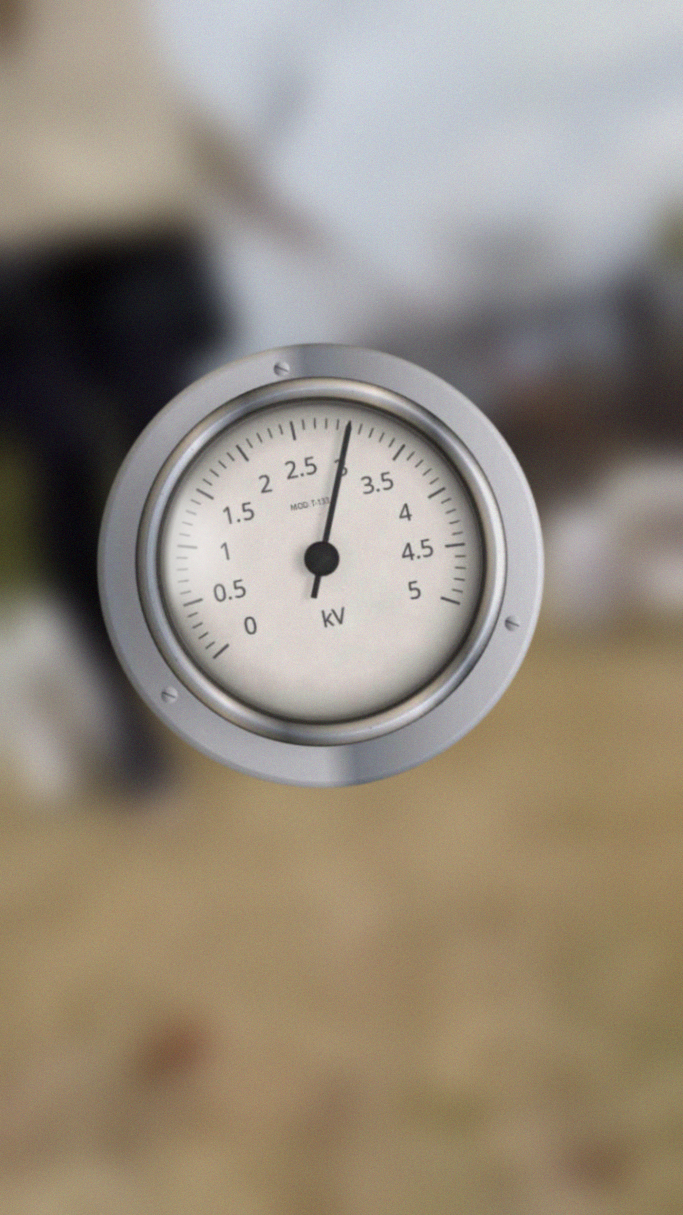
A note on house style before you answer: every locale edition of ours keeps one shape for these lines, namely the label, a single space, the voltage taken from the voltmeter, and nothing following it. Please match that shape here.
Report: 3 kV
